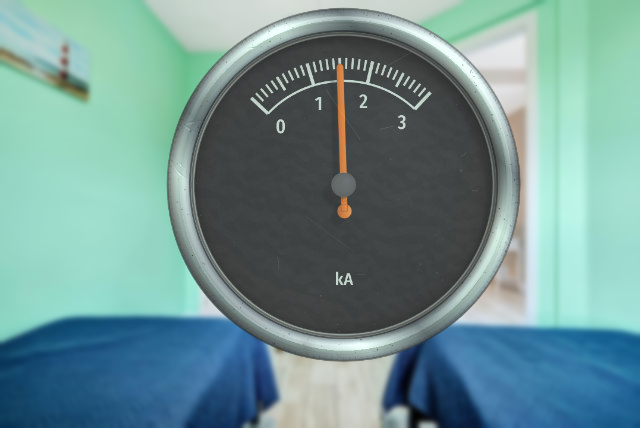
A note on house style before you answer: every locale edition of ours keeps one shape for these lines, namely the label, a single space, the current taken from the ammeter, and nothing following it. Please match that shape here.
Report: 1.5 kA
